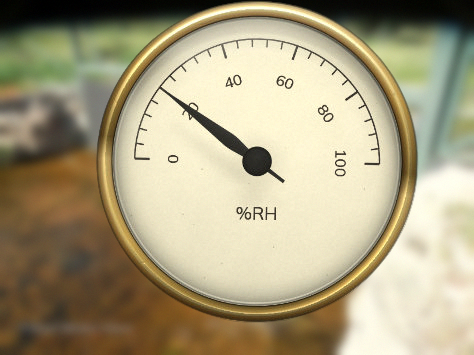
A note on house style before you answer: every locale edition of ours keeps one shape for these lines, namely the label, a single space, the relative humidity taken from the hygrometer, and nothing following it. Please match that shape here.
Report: 20 %
